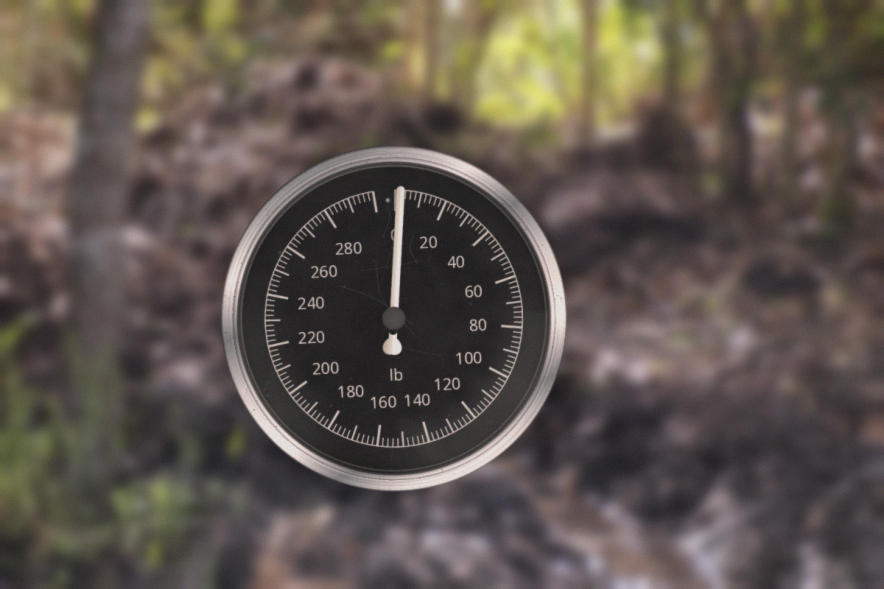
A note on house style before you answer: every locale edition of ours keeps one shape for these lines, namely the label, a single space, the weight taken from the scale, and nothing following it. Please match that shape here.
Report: 2 lb
